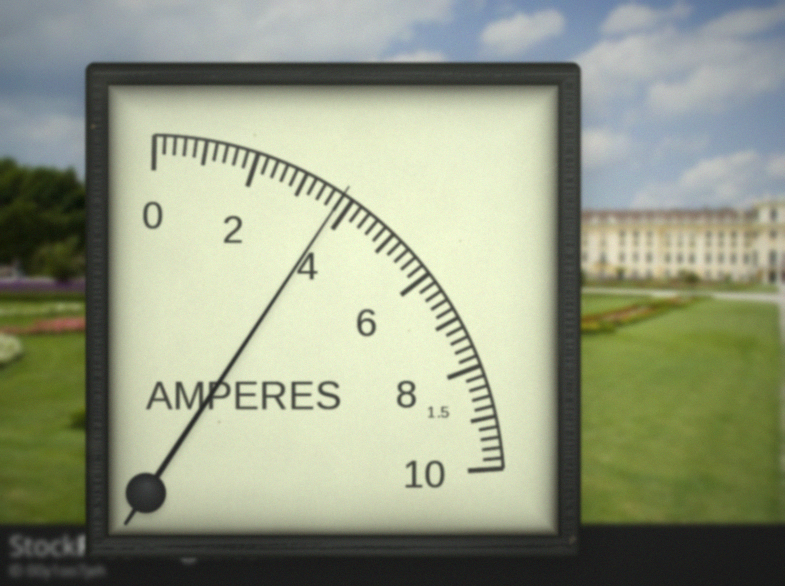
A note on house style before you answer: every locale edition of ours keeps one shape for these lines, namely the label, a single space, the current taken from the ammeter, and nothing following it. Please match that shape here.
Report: 3.8 A
